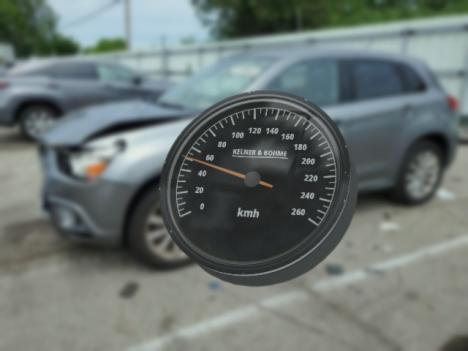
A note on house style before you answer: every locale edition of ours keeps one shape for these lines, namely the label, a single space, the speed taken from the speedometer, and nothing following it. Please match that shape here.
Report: 50 km/h
